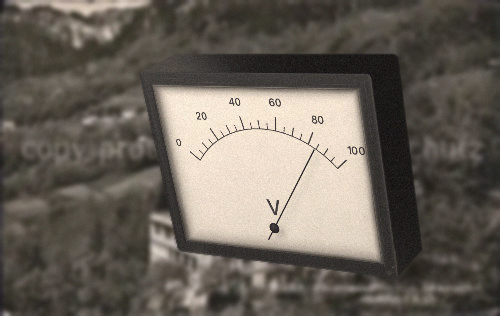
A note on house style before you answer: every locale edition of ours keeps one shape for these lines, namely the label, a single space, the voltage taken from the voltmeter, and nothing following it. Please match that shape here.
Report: 85 V
